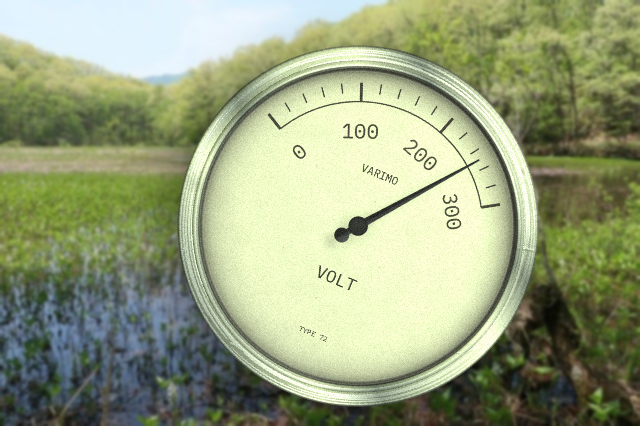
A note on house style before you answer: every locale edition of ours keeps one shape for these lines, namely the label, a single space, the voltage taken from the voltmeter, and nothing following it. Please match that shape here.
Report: 250 V
